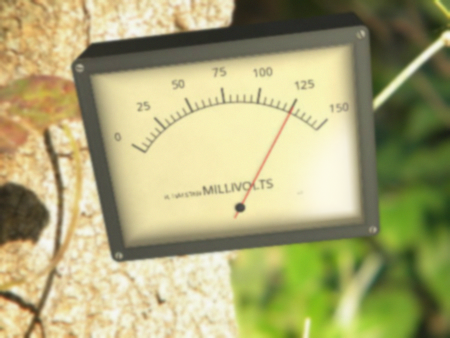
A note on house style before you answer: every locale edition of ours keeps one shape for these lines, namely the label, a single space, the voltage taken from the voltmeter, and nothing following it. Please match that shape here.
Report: 125 mV
